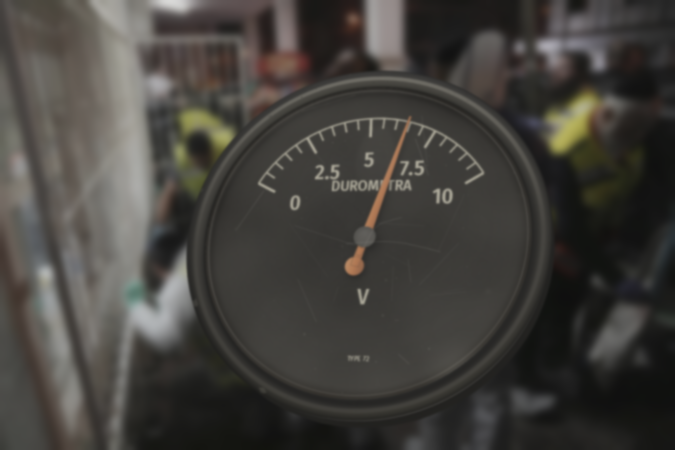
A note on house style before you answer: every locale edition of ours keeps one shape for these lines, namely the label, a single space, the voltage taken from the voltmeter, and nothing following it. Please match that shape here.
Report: 6.5 V
